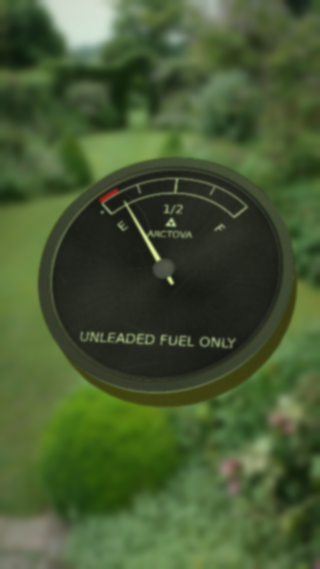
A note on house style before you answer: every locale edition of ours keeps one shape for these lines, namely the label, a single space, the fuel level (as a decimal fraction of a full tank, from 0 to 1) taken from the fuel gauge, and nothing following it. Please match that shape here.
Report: 0.125
